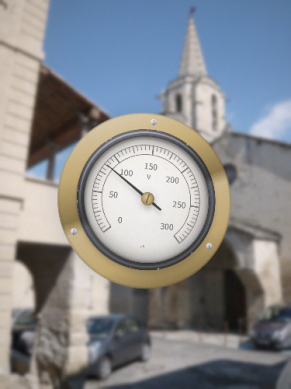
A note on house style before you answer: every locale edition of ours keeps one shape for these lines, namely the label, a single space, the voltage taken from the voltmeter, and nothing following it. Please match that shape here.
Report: 85 V
